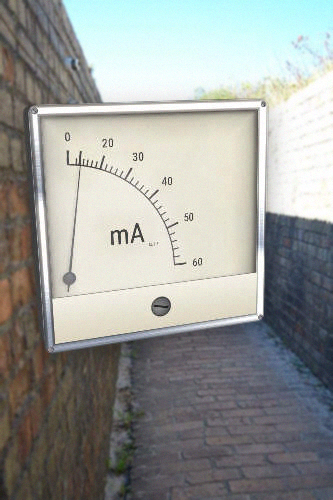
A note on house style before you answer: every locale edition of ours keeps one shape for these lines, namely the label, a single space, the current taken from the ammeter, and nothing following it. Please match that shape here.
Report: 10 mA
